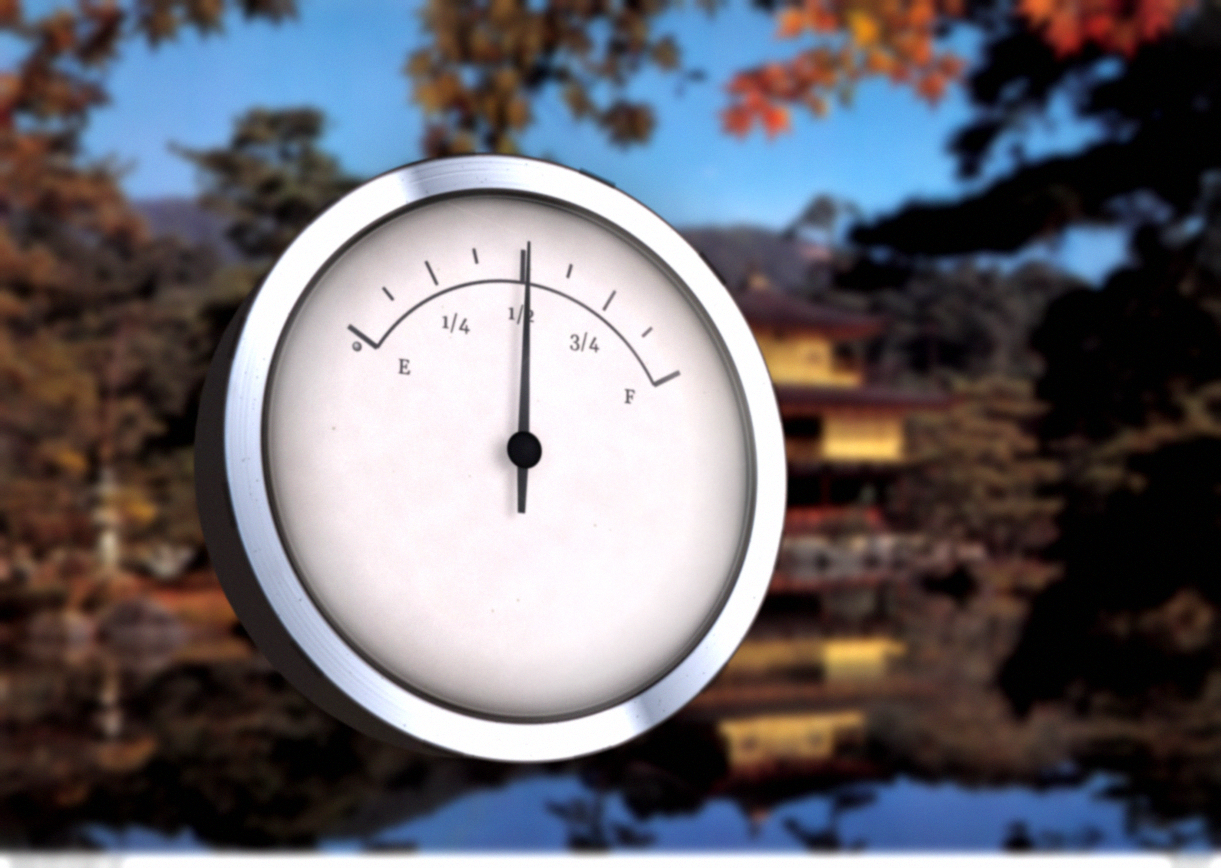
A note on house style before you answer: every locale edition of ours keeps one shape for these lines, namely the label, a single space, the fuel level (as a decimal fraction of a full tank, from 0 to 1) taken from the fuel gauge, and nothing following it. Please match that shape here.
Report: 0.5
